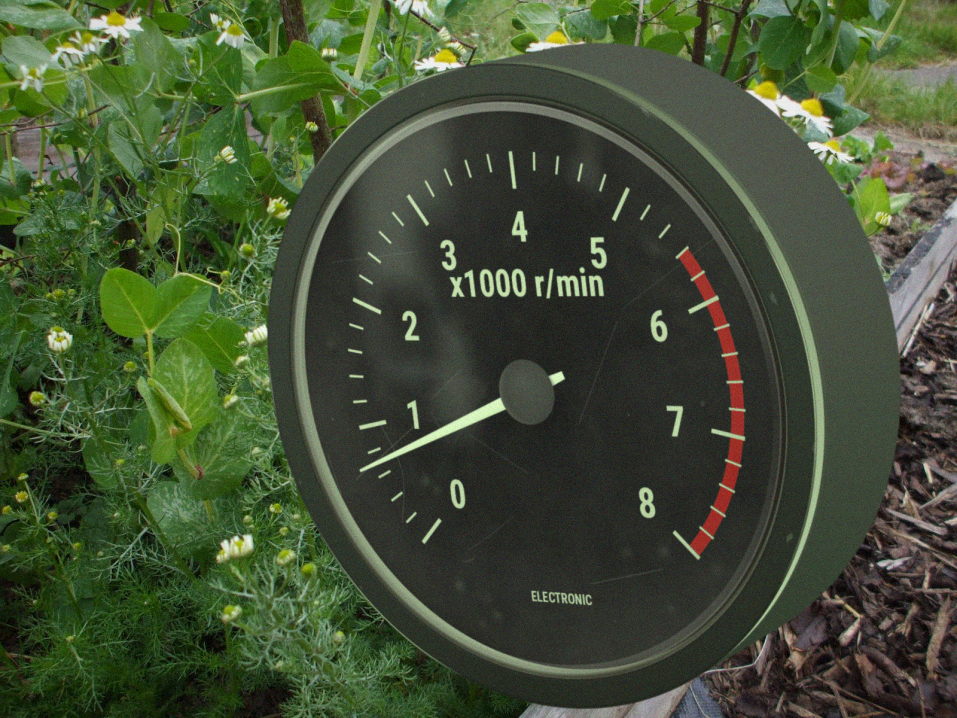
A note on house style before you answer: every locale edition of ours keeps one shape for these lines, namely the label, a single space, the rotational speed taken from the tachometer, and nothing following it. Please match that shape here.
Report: 700 rpm
